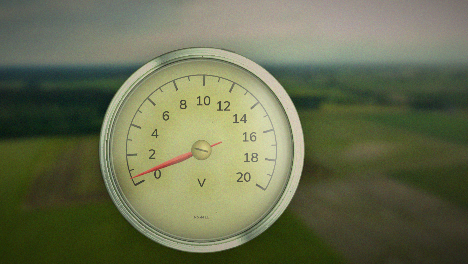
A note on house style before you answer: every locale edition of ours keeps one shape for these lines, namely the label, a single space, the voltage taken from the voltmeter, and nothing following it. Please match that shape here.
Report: 0.5 V
